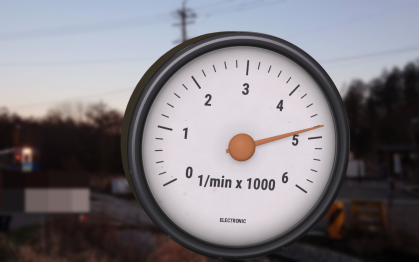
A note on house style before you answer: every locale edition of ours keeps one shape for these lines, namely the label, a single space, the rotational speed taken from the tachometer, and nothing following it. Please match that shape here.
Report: 4800 rpm
